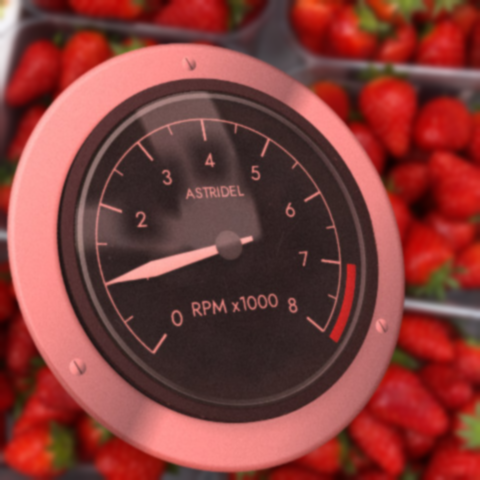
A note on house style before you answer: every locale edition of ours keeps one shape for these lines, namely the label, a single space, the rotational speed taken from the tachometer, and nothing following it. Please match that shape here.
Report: 1000 rpm
